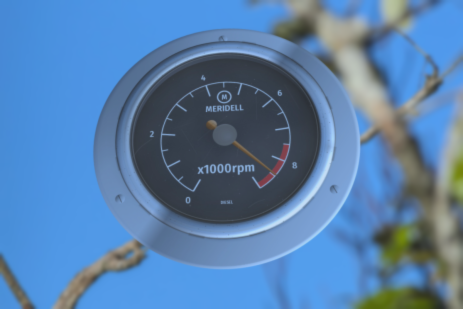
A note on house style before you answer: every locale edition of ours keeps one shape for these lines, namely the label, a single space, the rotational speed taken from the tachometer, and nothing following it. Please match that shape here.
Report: 8500 rpm
